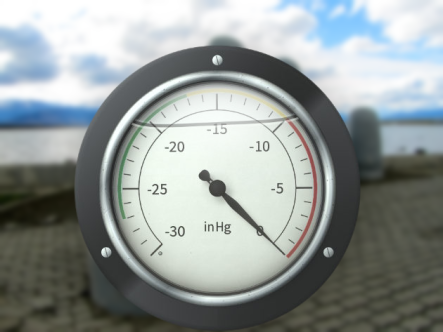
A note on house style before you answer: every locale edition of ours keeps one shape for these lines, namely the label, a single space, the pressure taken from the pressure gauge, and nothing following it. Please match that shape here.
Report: 0 inHg
